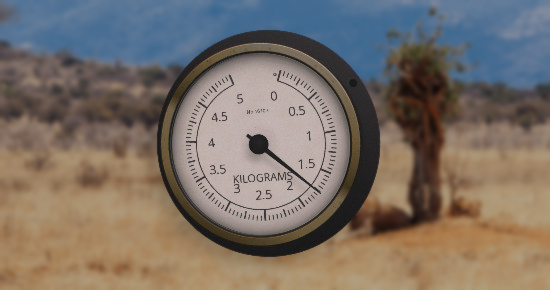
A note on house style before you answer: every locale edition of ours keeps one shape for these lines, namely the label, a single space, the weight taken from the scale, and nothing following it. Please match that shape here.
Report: 1.75 kg
